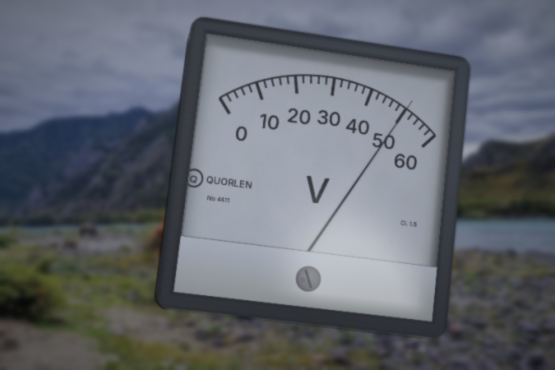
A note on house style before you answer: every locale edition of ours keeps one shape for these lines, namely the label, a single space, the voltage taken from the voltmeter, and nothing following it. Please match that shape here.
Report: 50 V
